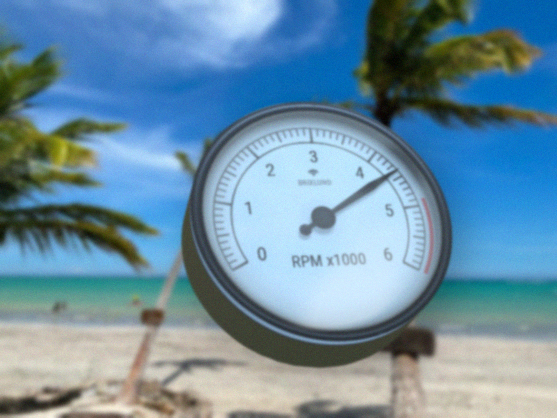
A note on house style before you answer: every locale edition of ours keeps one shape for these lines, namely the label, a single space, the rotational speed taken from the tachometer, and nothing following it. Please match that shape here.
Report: 4400 rpm
